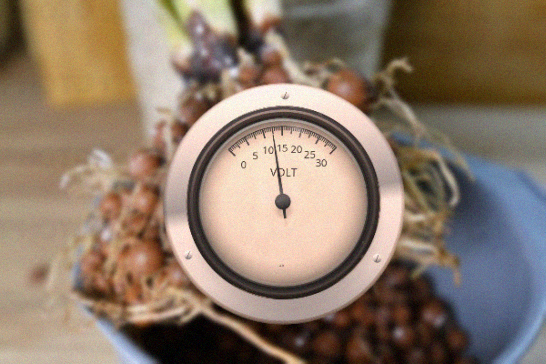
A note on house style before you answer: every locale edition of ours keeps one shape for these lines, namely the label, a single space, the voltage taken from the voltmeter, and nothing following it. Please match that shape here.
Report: 12.5 V
